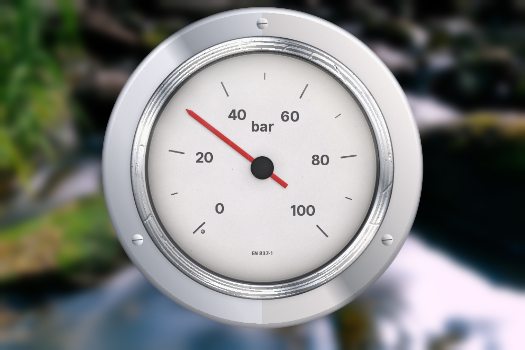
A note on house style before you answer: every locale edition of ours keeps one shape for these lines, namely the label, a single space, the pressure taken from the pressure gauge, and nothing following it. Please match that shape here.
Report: 30 bar
